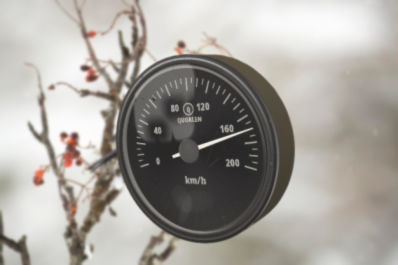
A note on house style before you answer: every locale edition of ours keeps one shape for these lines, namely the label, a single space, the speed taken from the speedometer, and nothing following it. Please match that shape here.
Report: 170 km/h
